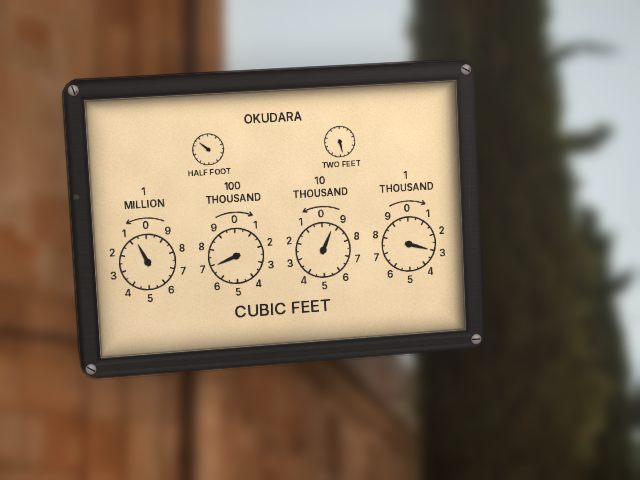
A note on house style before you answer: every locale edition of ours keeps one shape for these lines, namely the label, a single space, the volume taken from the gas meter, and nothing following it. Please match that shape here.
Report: 69300 ft³
